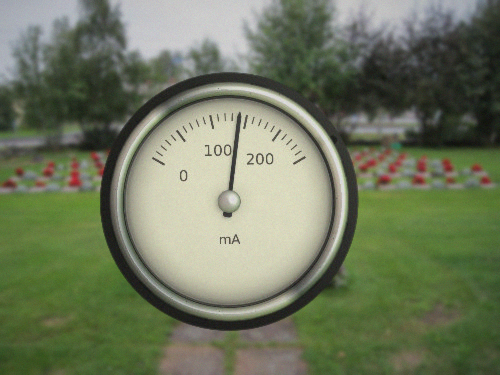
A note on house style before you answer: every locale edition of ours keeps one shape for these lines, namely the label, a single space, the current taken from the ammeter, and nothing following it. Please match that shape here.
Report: 140 mA
